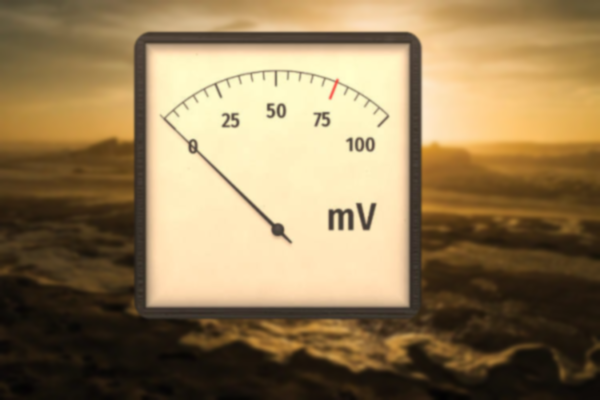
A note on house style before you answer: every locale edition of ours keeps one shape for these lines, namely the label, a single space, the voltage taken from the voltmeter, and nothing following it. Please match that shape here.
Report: 0 mV
